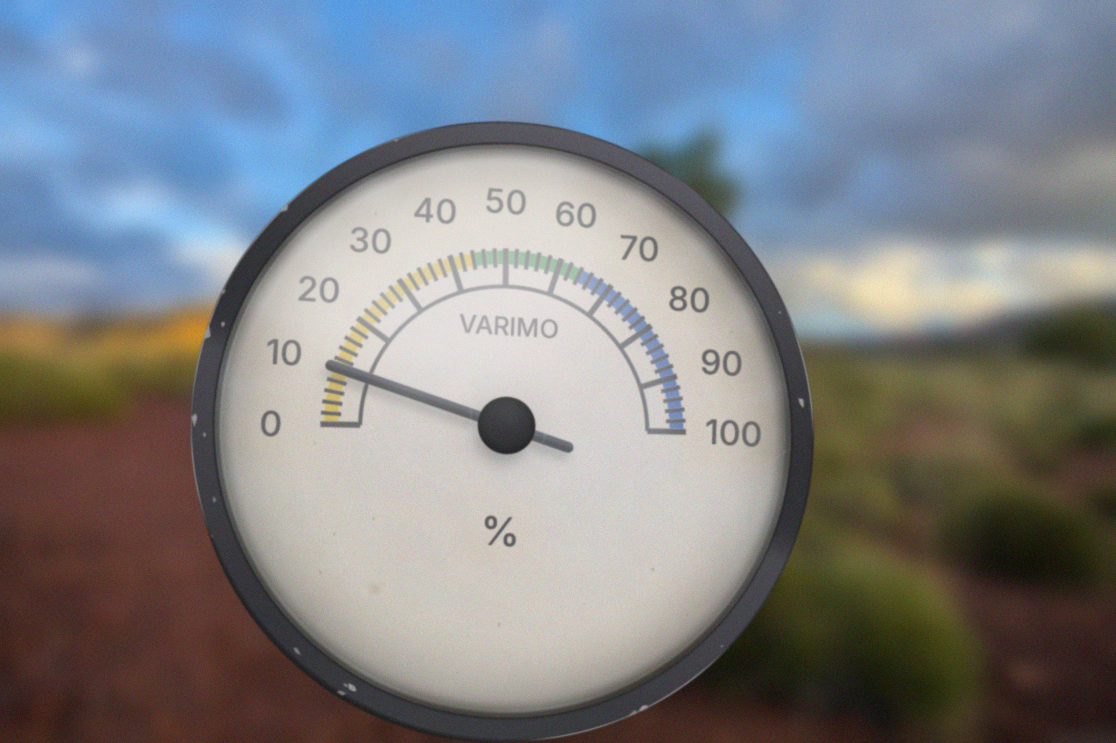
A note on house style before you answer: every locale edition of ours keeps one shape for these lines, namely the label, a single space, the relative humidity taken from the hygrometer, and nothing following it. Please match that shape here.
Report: 10 %
